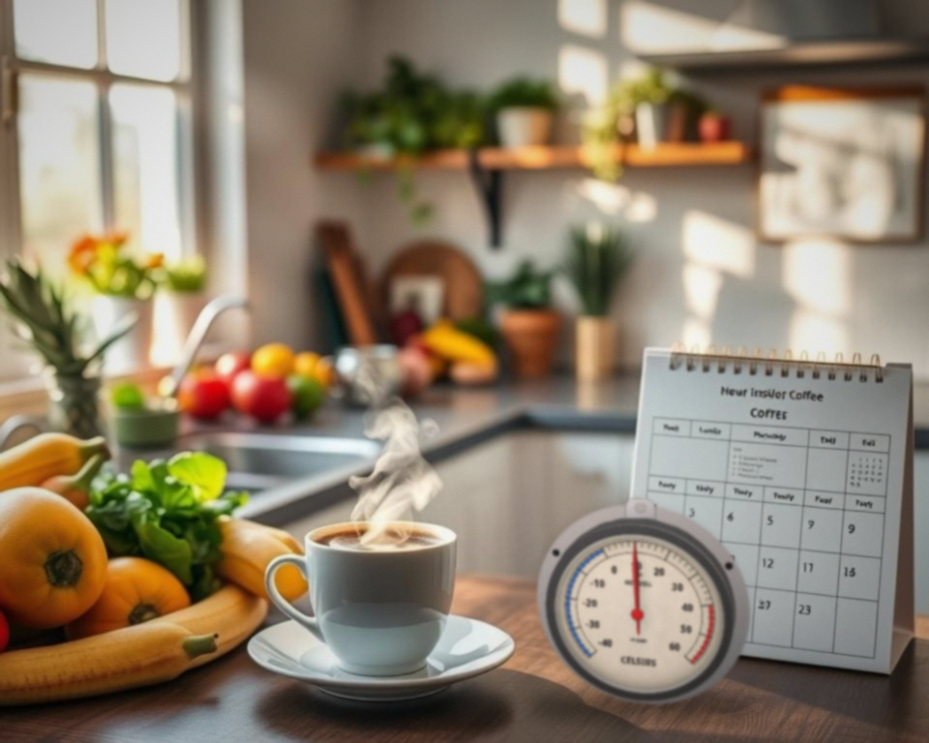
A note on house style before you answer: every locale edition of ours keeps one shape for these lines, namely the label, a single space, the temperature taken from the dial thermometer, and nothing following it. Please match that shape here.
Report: 10 °C
